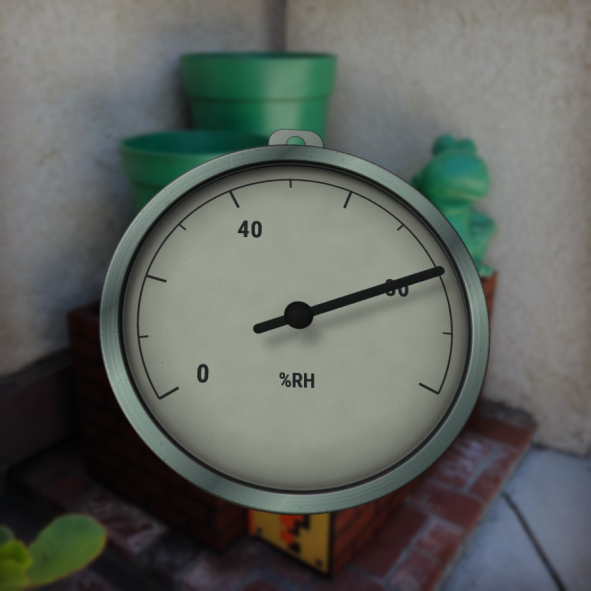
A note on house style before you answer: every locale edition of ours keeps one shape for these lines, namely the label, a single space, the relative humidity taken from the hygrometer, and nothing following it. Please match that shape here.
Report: 80 %
